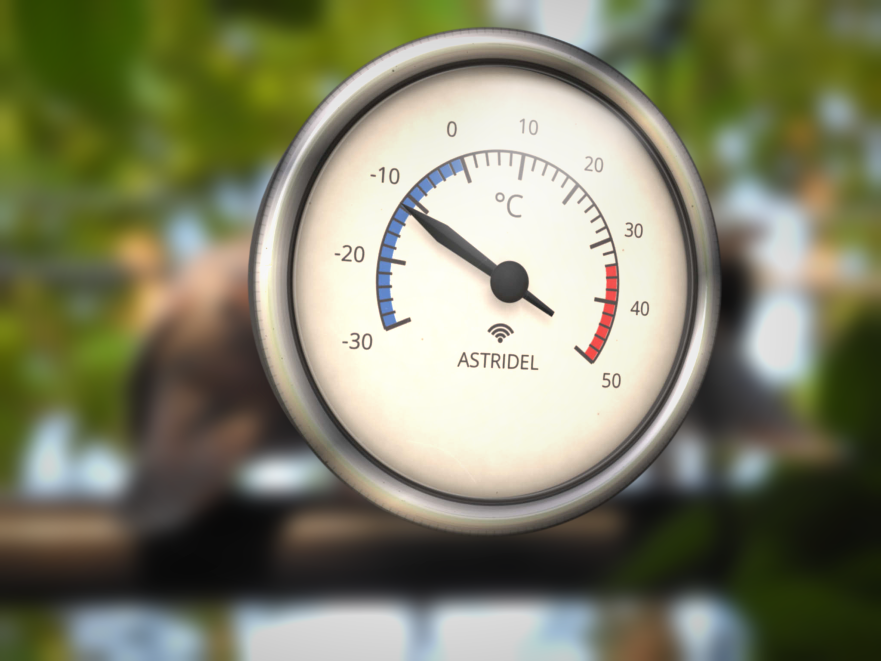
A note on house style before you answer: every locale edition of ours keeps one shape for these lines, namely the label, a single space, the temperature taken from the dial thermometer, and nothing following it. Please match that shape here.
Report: -12 °C
